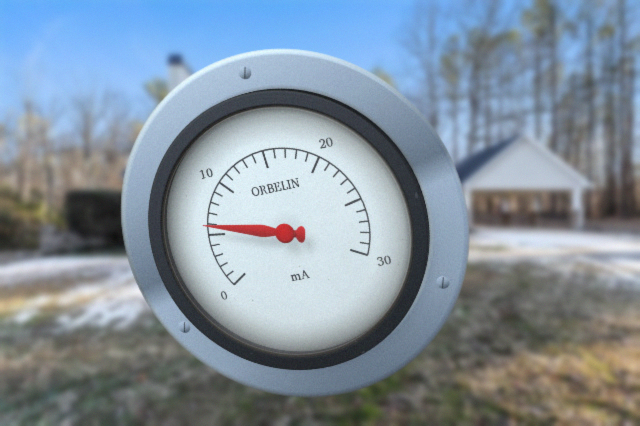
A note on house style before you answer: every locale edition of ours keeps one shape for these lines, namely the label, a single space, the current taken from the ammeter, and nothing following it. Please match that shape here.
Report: 6 mA
